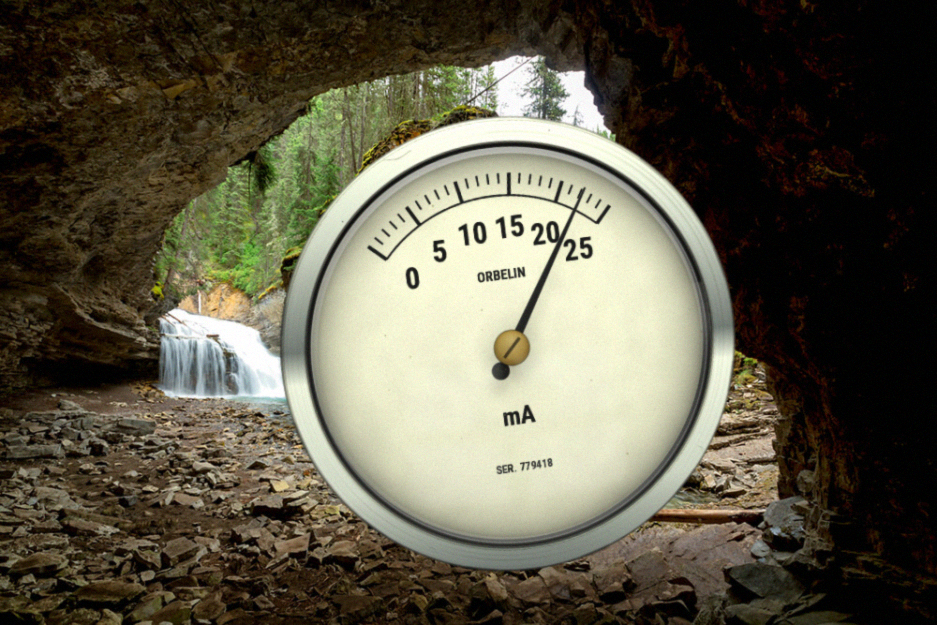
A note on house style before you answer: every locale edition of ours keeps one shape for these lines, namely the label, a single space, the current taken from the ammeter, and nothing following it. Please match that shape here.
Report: 22 mA
